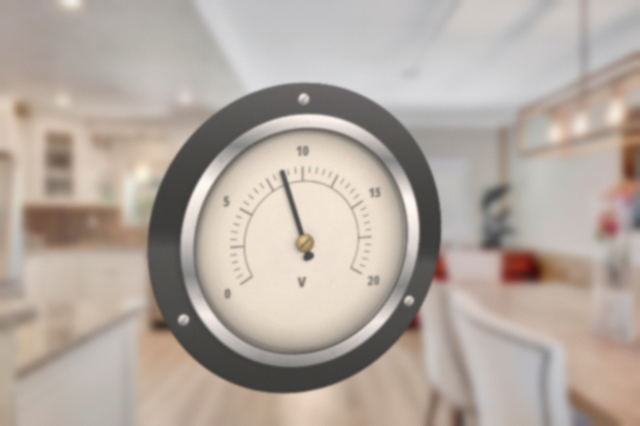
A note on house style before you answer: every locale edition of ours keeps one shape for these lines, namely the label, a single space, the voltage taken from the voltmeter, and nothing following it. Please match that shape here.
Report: 8.5 V
